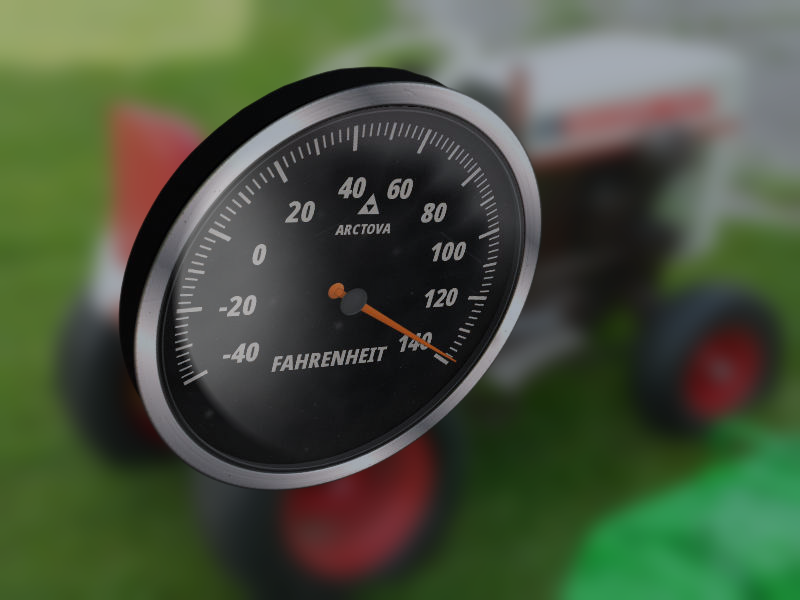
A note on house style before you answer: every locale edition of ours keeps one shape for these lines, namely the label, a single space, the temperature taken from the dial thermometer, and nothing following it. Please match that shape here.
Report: 138 °F
